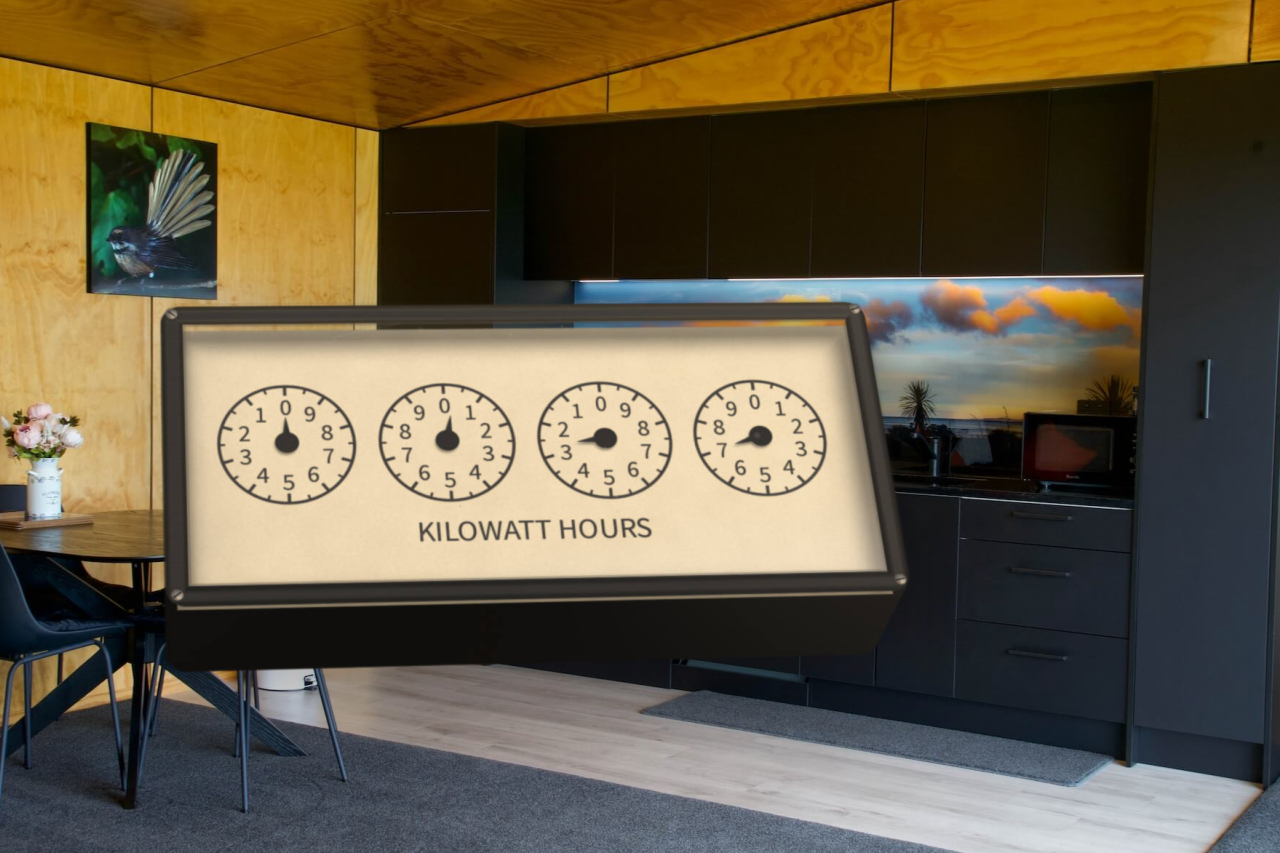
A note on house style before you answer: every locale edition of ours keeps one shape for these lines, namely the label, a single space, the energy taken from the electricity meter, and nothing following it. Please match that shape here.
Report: 27 kWh
